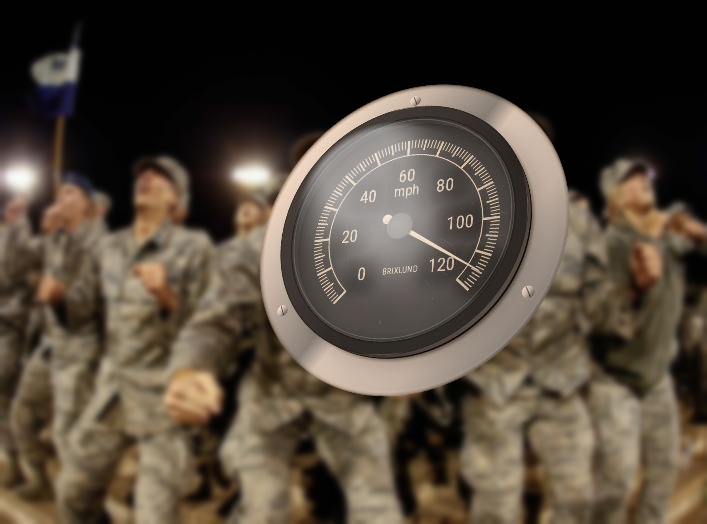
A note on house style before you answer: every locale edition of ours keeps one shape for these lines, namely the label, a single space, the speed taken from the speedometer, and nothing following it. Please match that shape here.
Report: 115 mph
